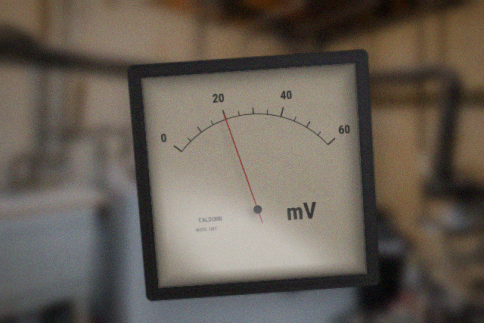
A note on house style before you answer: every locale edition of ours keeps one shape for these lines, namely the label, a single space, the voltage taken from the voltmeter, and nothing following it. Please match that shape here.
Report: 20 mV
